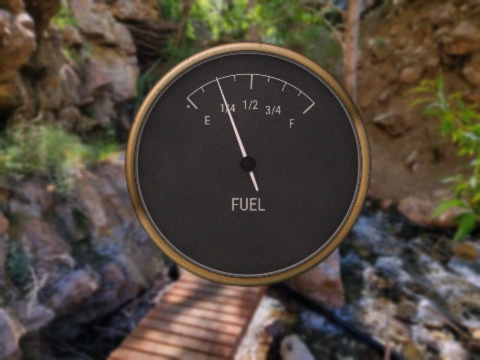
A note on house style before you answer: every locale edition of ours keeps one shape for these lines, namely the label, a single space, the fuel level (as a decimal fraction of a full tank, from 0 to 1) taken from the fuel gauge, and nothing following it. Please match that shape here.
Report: 0.25
